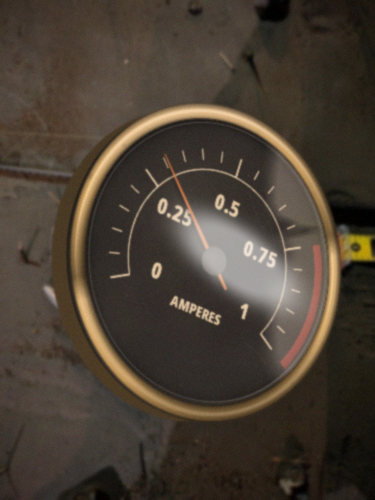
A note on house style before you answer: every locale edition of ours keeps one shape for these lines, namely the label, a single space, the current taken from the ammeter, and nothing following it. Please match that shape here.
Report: 0.3 A
